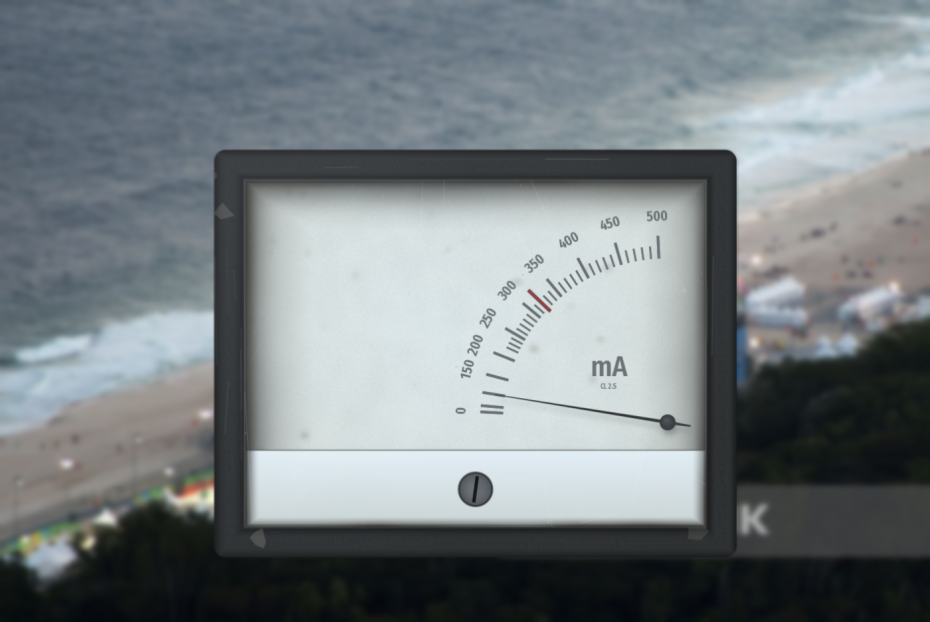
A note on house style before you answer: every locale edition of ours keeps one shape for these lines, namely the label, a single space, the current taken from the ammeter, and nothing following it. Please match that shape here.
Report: 100 mA
